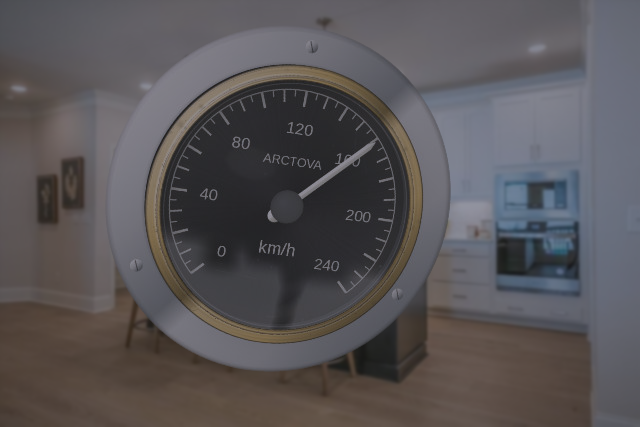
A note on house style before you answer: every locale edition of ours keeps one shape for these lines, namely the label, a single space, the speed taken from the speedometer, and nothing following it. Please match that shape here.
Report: 160 km/h
